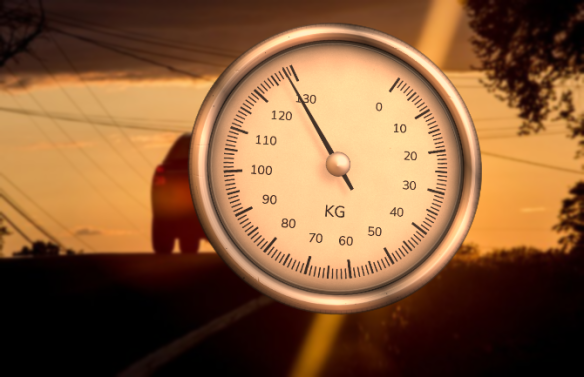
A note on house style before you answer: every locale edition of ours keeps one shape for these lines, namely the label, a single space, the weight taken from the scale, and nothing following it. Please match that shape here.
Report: 128 kg
